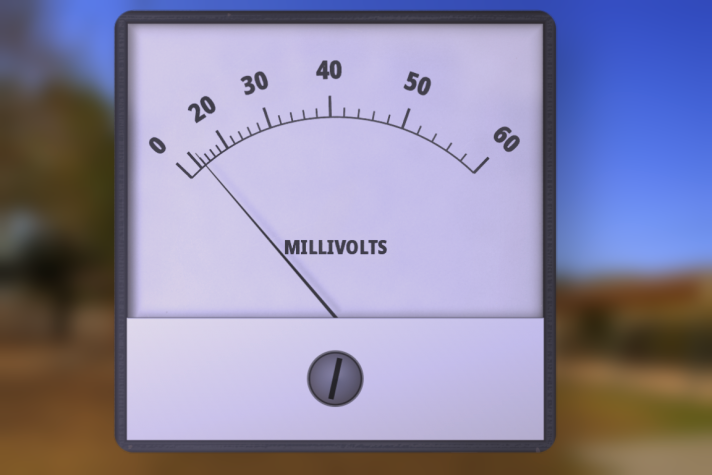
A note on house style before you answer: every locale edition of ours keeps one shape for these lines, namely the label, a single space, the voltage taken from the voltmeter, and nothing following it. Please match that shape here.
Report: 12 mV
